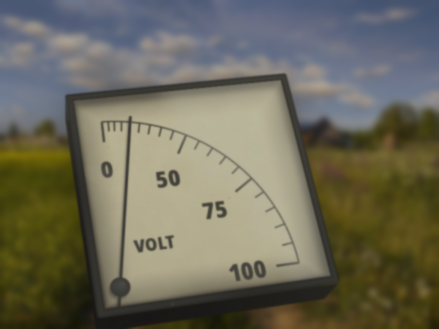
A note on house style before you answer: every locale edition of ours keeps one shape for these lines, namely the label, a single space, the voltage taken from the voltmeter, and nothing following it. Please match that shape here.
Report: 25 V
